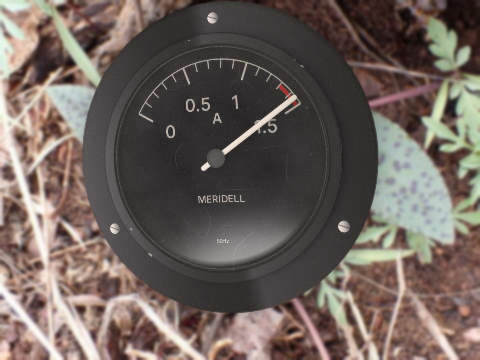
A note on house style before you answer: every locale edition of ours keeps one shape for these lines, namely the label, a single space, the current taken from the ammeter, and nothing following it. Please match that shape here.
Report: 1.45 A
